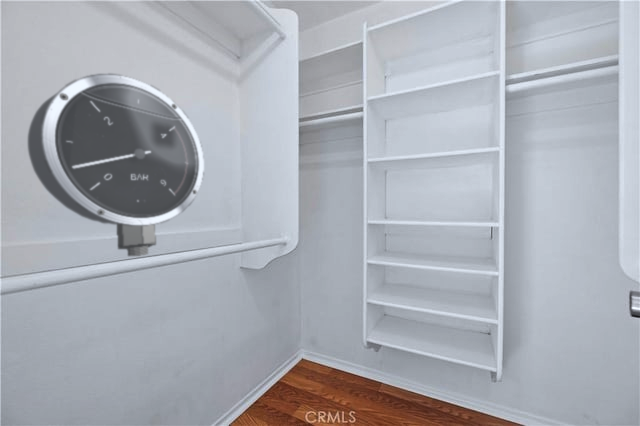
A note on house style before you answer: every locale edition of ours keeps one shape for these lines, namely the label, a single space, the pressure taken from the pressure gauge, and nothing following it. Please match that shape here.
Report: 0.5 bar
